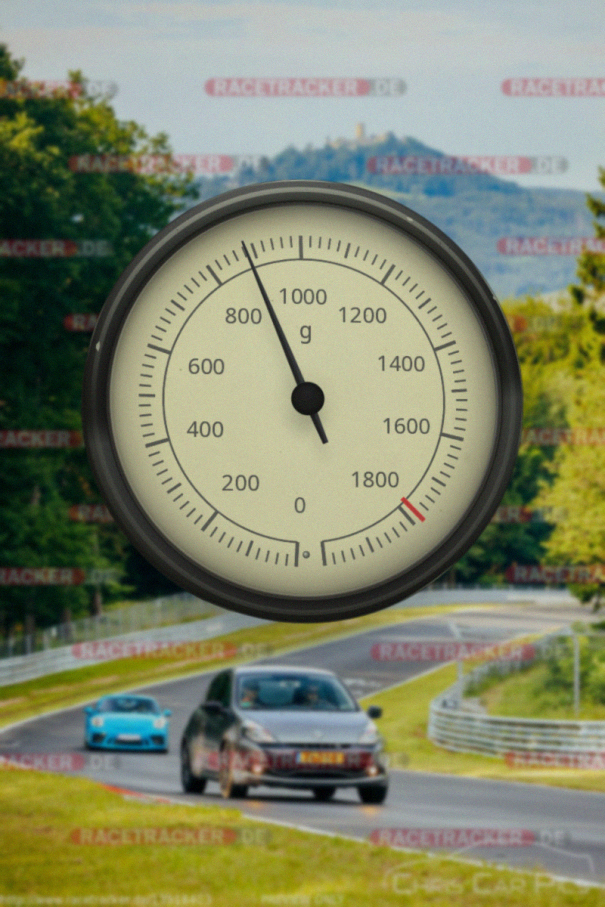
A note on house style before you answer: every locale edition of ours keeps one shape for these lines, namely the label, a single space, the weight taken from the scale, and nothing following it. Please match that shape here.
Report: 880 g
